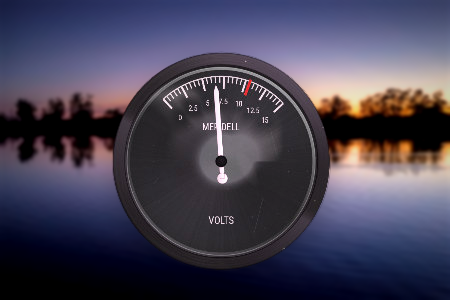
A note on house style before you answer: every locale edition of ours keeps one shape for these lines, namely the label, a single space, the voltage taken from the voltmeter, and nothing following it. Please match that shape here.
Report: 6.5 V
